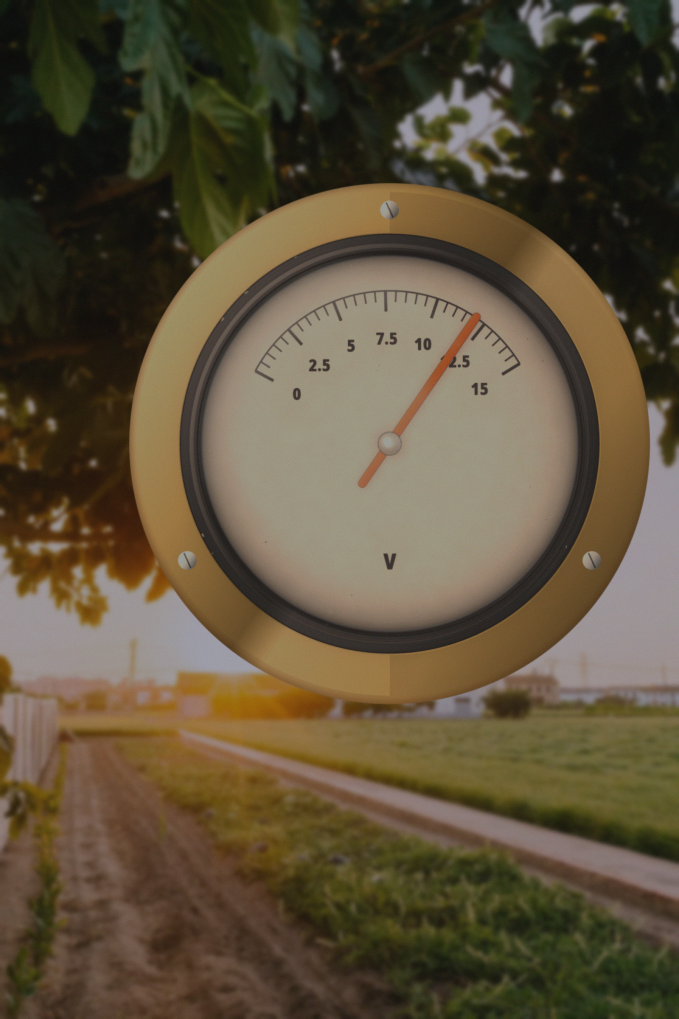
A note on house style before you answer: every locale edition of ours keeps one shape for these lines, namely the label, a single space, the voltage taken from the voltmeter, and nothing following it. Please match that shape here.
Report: 12 V
